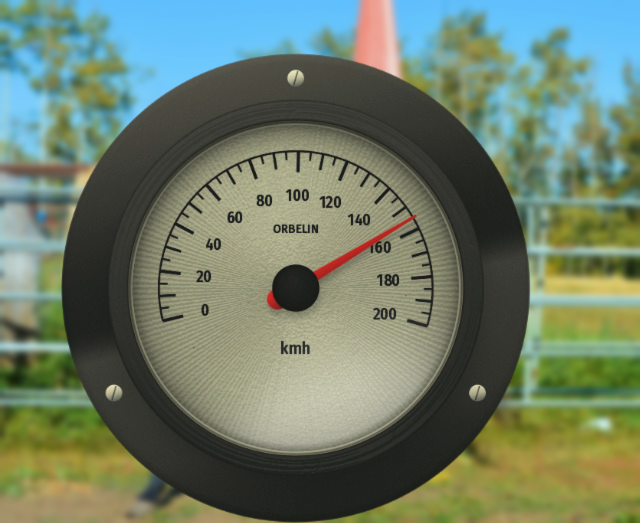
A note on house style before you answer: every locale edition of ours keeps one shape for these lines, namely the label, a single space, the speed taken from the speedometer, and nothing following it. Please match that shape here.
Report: 155 km/h
